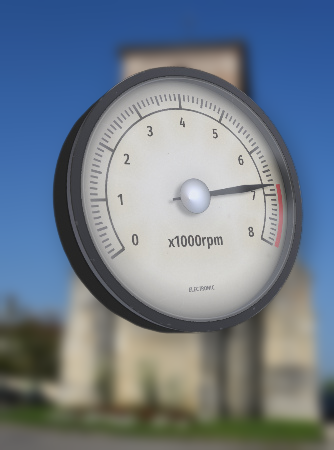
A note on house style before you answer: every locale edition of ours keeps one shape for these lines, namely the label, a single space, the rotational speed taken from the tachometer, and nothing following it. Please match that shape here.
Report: 6800 rpm
